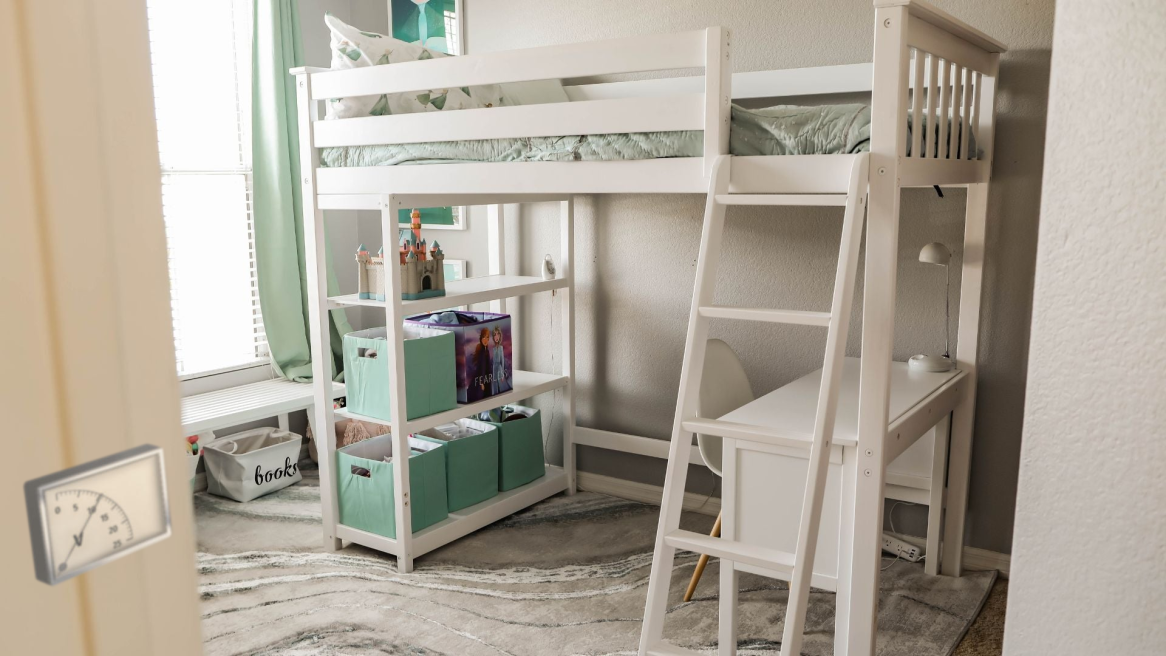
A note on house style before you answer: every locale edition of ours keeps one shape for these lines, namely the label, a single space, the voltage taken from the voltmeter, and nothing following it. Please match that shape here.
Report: 10 V
